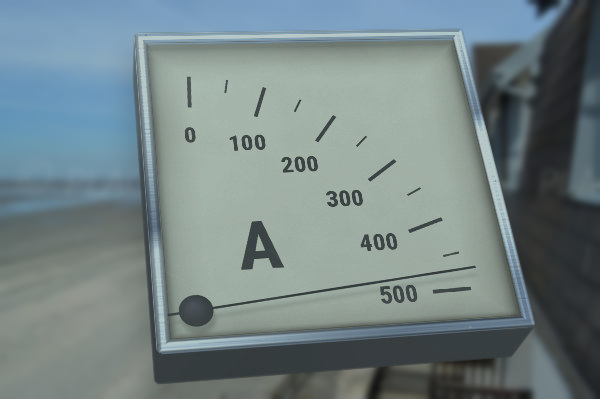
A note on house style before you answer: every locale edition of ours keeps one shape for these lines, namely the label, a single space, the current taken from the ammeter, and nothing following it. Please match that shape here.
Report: 475 A
